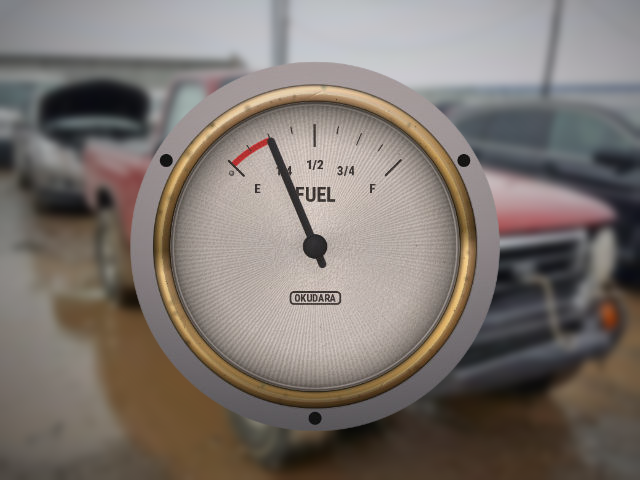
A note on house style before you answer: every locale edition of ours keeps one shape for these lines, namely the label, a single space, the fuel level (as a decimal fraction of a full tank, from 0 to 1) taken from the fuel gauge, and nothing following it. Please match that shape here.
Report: 0.25
